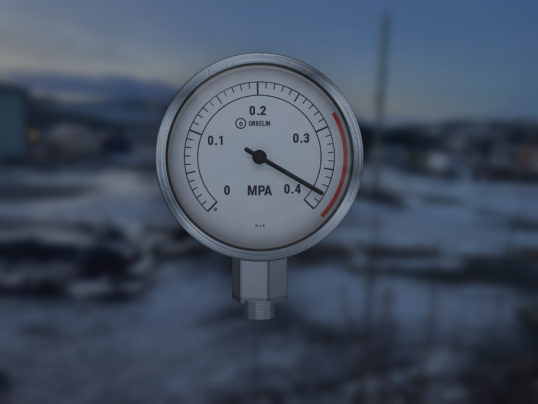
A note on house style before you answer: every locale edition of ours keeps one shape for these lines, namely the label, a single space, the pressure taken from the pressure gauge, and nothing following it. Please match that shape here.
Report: 0.38 MPa
